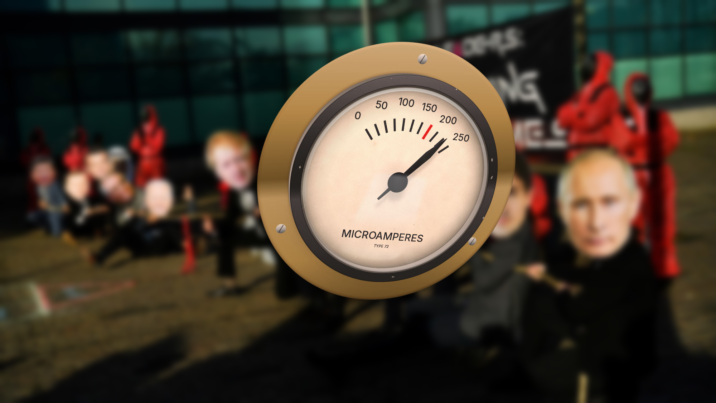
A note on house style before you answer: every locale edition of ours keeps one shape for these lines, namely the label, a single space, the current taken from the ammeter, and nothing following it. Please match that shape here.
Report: 225 µA
